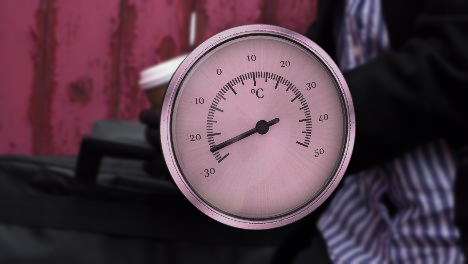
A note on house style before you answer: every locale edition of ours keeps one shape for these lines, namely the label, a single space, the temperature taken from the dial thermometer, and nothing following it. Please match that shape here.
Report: -25 °C
